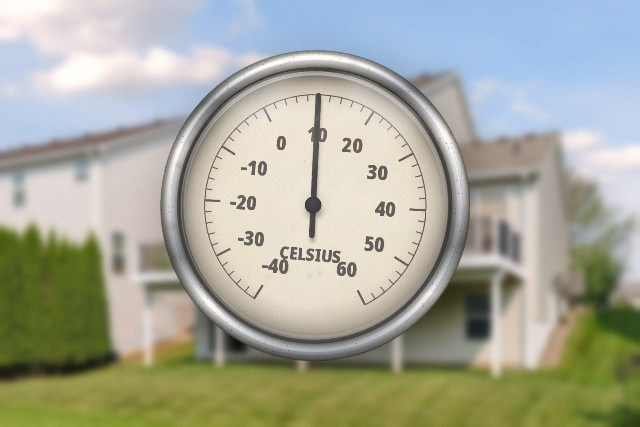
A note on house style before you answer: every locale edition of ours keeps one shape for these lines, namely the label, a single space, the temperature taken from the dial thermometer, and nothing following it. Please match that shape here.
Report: 10 °C
